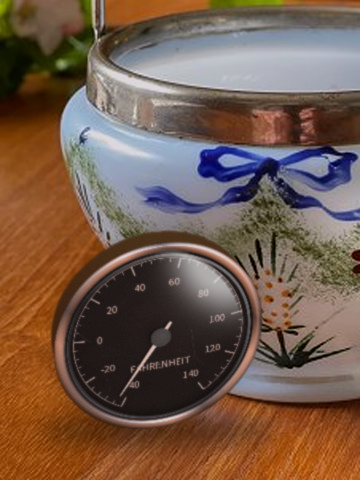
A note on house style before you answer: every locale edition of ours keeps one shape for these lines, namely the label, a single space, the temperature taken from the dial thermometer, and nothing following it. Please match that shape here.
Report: -36 °F
